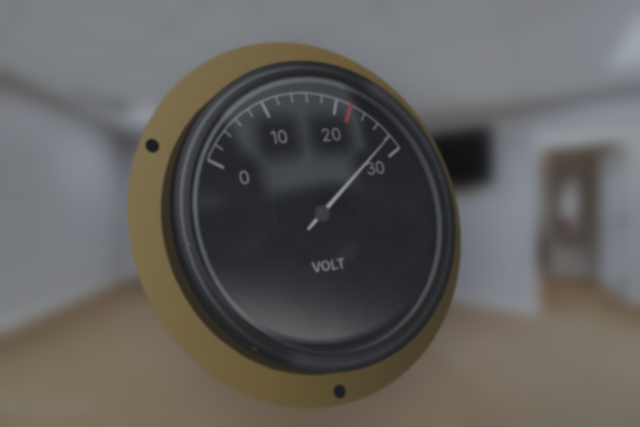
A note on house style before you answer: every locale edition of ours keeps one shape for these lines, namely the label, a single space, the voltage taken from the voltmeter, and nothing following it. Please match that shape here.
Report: 28 V
